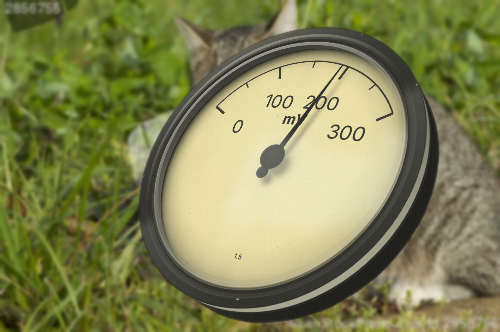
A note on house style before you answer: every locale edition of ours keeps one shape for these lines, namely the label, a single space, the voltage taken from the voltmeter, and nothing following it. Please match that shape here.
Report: 200 mV
